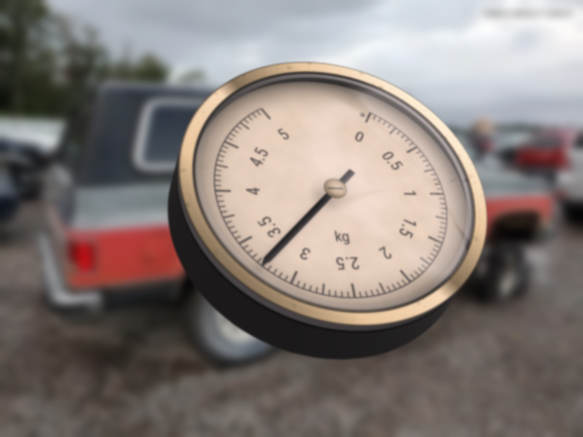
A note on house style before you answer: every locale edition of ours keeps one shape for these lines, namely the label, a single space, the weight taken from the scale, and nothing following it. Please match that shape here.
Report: 3.25 kg
